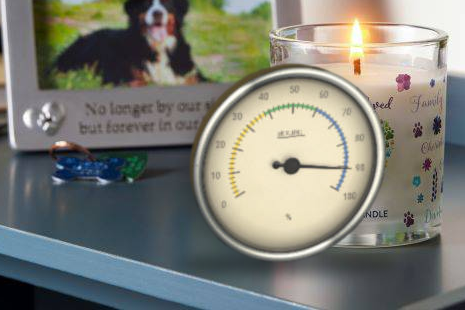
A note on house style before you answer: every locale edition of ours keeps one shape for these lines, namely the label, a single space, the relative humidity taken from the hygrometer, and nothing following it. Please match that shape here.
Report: 90 %
